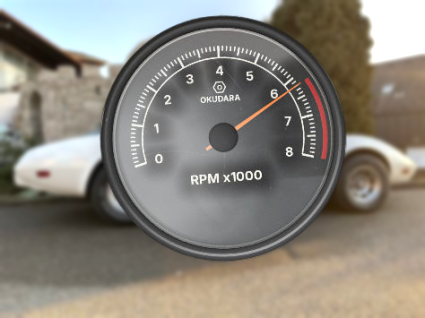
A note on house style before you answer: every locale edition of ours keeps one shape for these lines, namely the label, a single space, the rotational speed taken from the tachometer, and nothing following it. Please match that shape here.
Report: 6200 rpm
